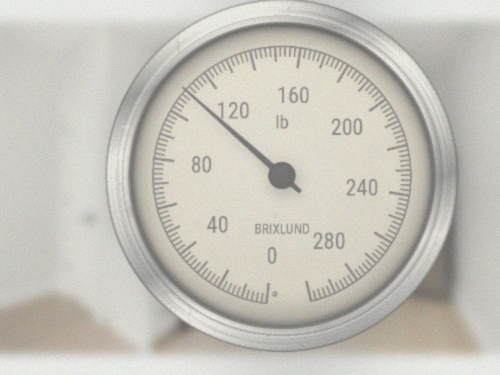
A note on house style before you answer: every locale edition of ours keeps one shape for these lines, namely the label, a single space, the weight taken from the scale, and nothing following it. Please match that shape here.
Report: 110 lb
